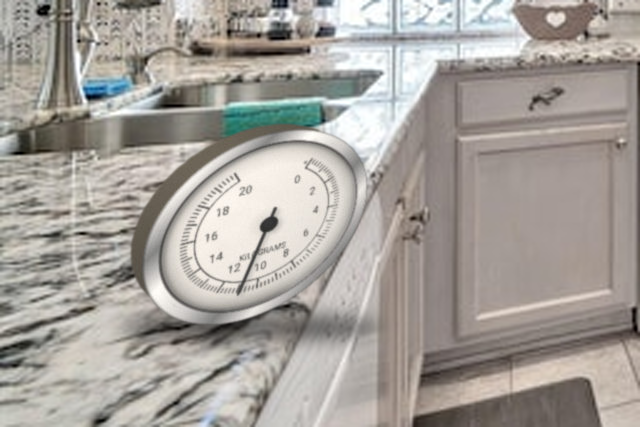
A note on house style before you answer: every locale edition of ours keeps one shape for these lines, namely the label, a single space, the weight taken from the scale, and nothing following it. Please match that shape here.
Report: 11 kg
